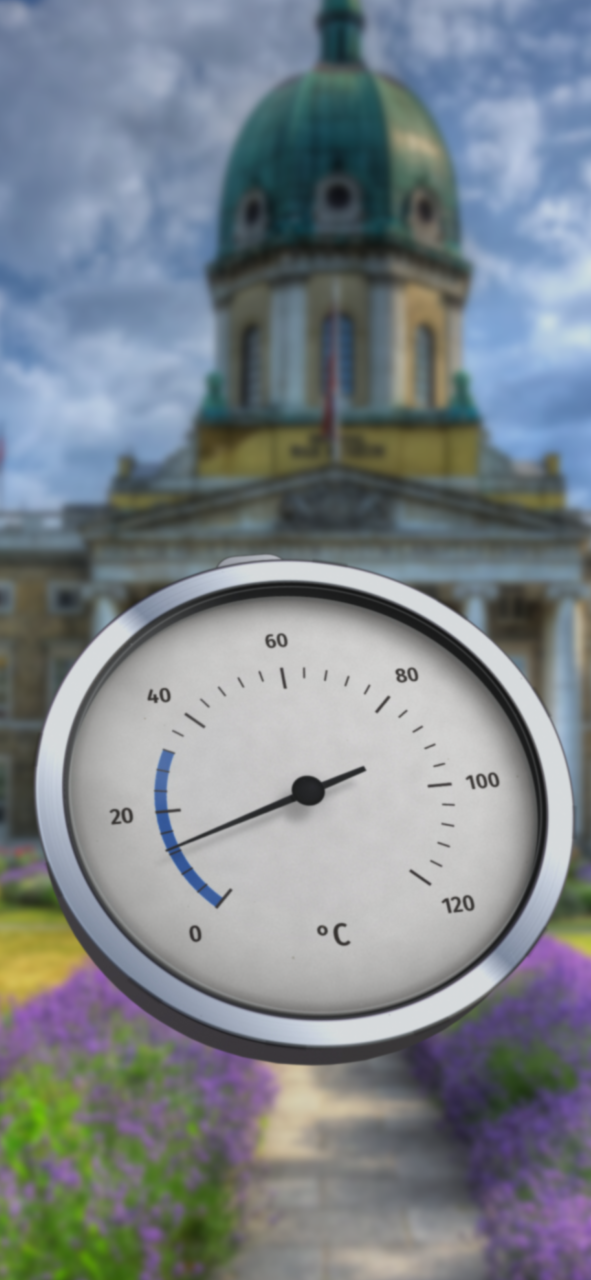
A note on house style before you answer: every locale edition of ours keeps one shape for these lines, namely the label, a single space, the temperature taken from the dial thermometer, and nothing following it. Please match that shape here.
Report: 12 °C
